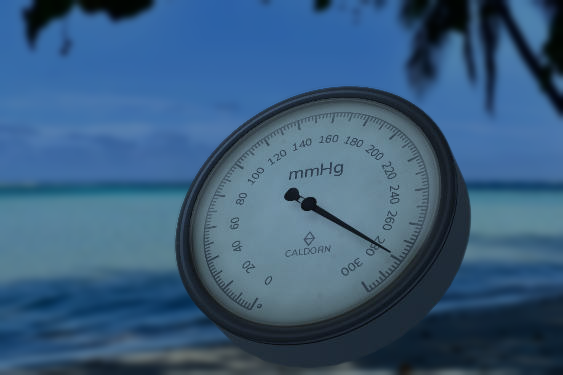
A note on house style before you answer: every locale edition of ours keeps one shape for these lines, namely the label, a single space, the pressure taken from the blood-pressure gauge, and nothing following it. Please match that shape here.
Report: 280 mmHg
